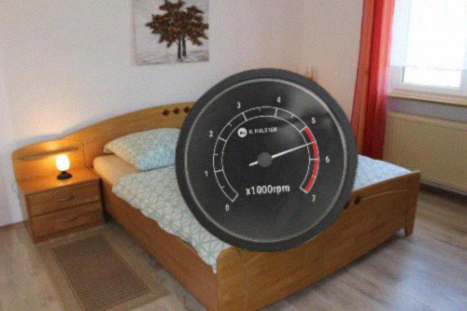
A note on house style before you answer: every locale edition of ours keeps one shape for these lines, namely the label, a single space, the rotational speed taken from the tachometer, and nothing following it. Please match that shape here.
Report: 5500 rpm
